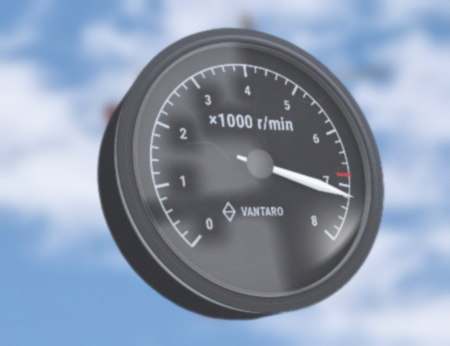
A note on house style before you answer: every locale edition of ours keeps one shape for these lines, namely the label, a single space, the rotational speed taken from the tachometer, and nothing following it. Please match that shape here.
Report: 7200 rpm
